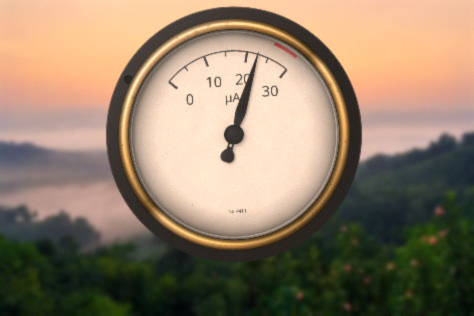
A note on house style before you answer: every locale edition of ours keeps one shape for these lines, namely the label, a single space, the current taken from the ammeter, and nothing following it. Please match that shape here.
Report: 22.5 µA
